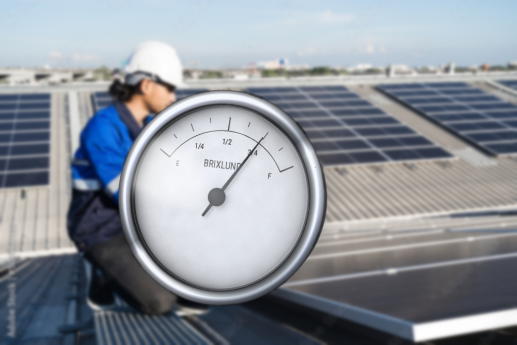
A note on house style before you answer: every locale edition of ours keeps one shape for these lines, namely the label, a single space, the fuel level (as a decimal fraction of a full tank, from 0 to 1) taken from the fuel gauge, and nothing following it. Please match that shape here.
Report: 0.75
